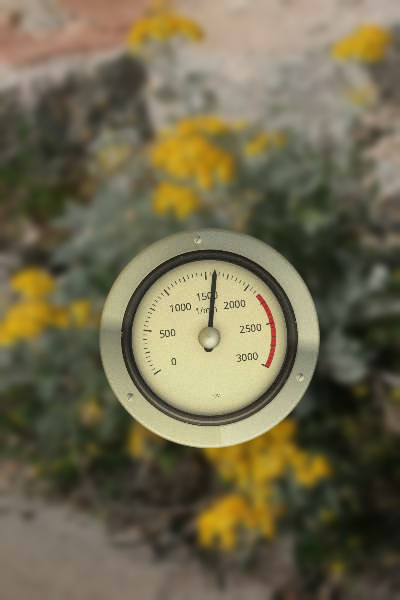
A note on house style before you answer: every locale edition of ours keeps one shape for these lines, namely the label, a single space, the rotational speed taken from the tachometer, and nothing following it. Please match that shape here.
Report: 1600 rpm
